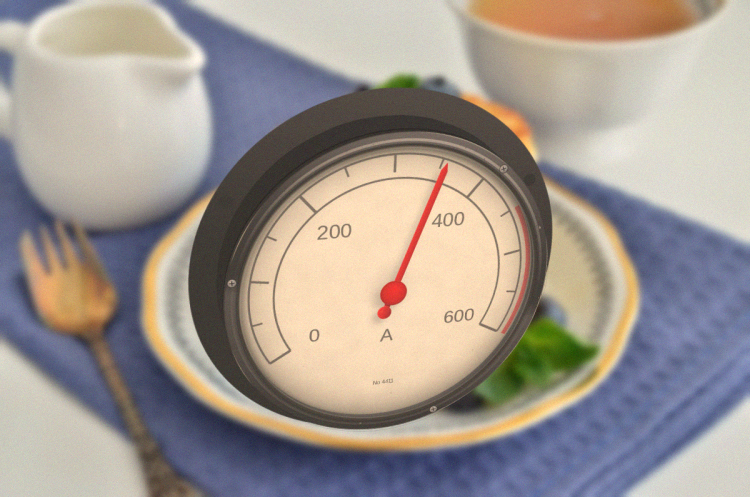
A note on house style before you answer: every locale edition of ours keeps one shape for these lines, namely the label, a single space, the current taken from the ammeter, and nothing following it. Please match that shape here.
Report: 350 A
